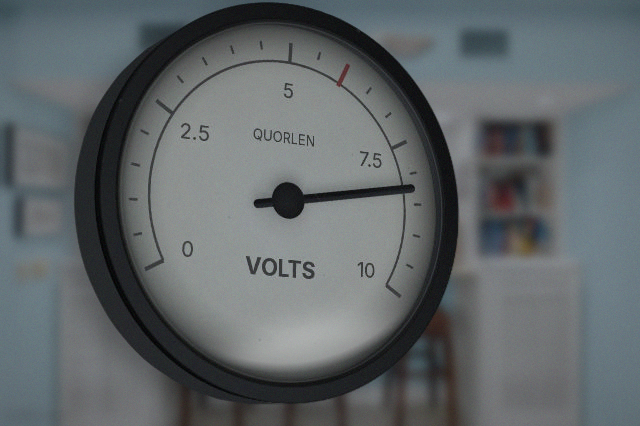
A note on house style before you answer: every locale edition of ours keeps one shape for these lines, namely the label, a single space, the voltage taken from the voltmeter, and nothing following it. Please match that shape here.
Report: 8.25 V
